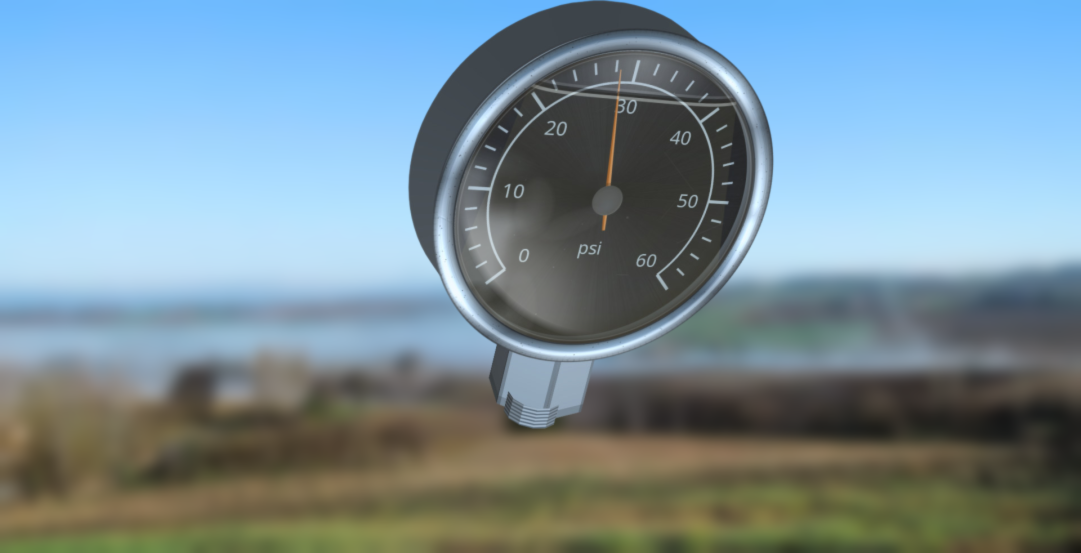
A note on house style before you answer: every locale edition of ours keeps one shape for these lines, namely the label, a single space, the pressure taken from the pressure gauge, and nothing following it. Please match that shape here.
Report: 28 psi
